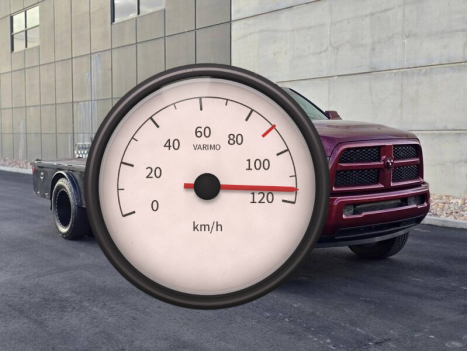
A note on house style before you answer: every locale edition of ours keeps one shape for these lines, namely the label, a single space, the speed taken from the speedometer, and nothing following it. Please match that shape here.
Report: 115 km/h
